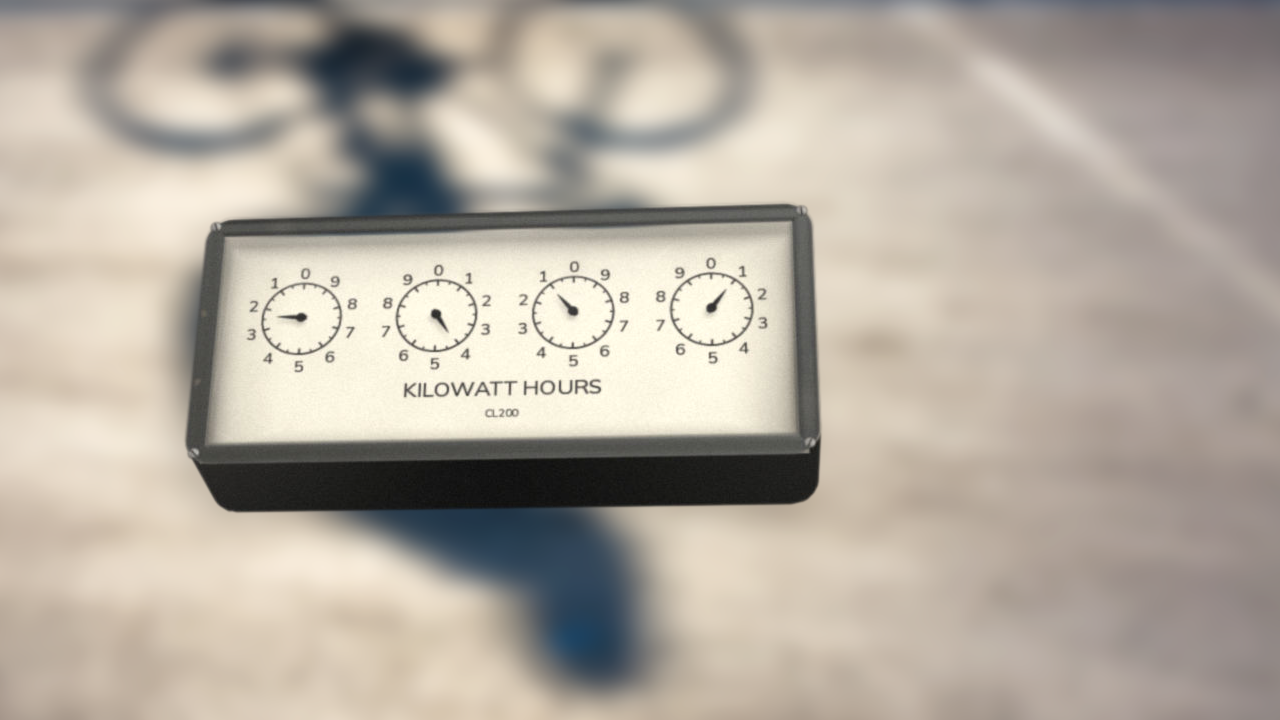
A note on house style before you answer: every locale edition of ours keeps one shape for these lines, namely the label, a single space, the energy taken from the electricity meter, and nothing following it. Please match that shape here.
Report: 2411 kWh
